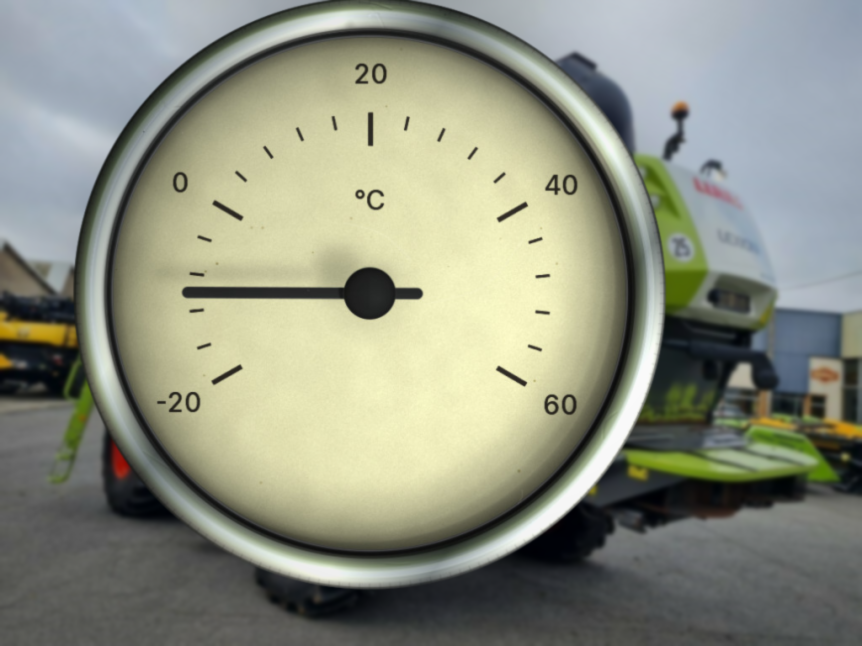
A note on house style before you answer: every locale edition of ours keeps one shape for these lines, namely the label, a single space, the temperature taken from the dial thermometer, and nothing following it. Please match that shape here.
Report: -10 °C
